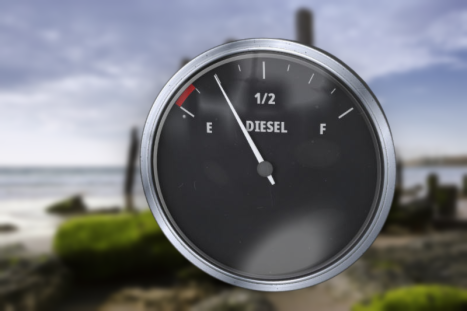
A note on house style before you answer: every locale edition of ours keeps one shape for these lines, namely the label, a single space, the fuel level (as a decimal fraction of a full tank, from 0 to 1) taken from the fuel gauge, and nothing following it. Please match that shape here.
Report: 0.25
